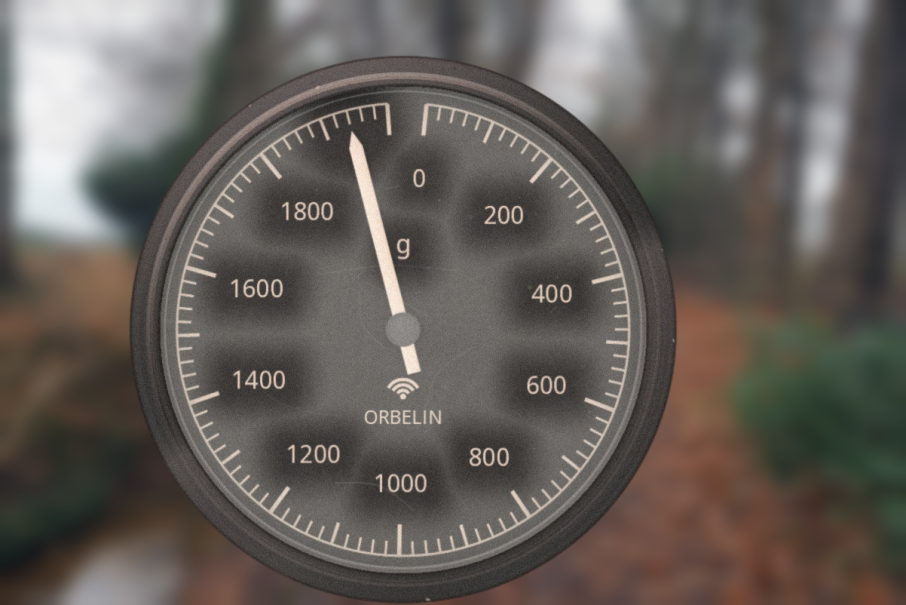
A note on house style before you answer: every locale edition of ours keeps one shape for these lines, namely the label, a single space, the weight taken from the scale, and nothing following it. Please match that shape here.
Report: 1940 g
